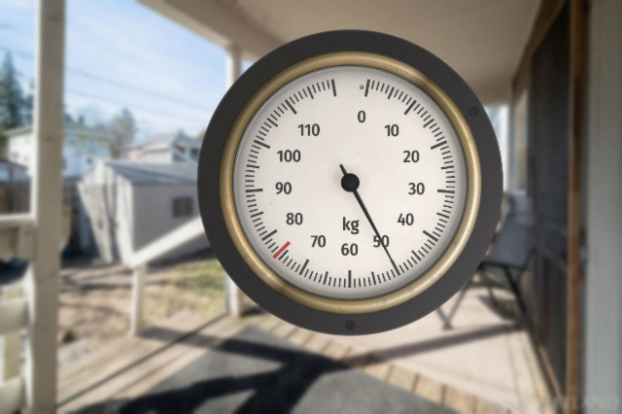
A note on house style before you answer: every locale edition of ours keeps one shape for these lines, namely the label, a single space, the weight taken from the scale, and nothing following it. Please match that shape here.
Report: 50 kg
